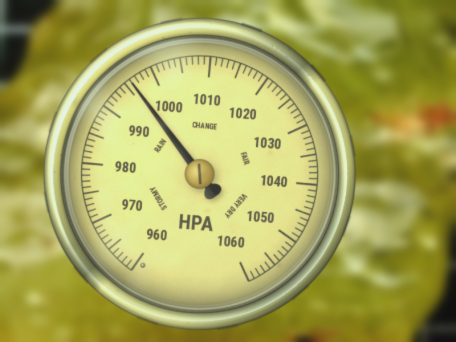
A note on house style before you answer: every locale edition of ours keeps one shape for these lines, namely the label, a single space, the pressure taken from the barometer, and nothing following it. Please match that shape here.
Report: 996 hPa
